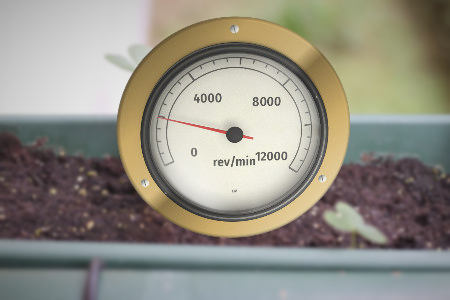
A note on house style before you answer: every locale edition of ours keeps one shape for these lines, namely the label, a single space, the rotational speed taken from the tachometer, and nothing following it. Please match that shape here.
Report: 2000 rpm
